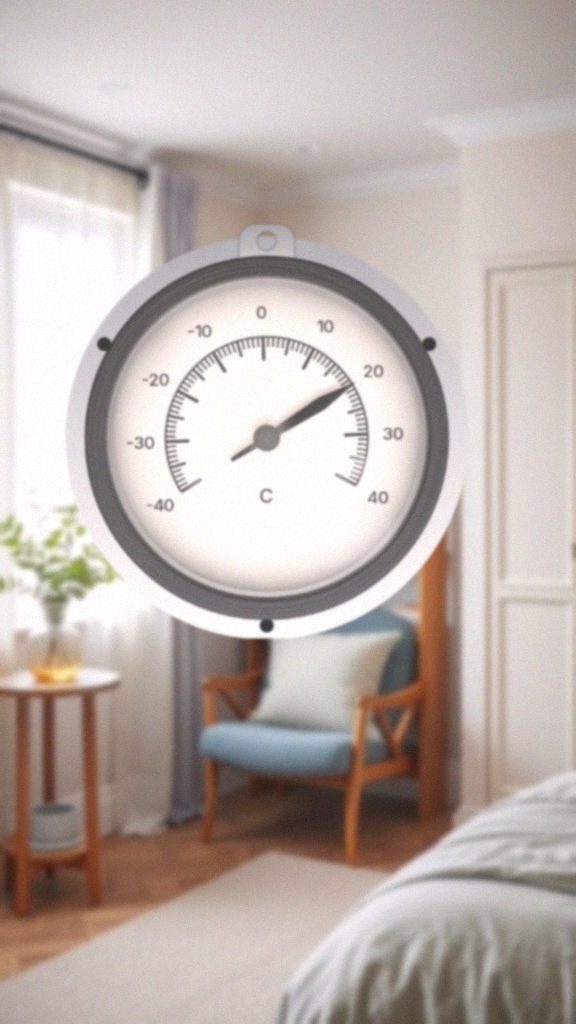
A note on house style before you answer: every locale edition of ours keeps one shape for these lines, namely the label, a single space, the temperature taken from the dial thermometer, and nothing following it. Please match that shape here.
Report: 20 °C
